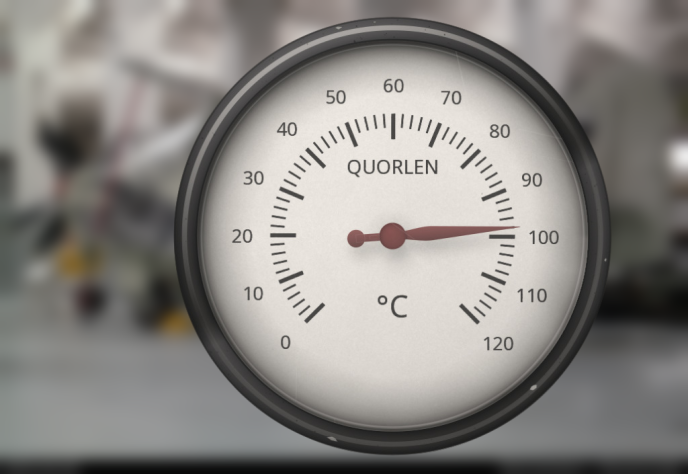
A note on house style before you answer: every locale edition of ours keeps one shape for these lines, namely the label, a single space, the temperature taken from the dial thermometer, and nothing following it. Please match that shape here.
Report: 98 °C
